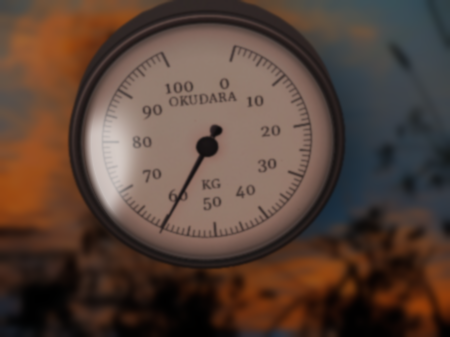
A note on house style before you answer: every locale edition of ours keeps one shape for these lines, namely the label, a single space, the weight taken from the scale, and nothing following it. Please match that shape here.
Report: 60 kg
